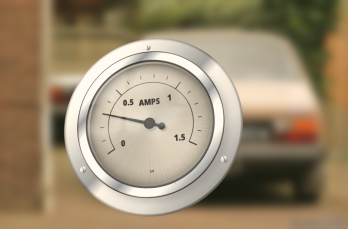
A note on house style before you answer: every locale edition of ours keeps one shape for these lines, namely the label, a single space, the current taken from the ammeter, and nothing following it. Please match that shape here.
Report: 0.3 A
